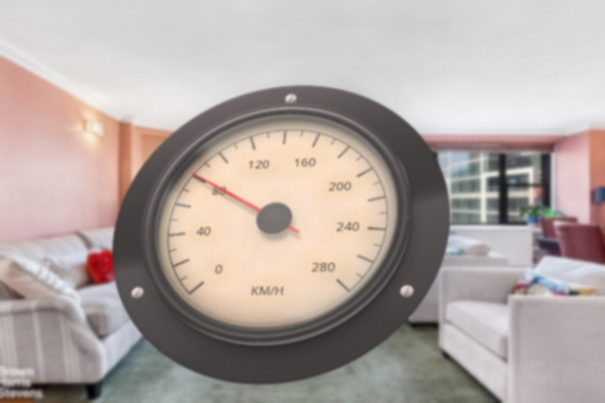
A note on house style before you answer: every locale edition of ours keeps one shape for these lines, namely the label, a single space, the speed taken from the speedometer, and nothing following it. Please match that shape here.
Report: 80 km/h
